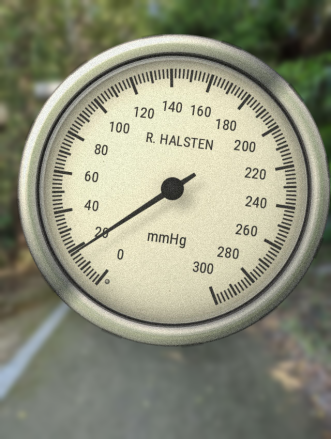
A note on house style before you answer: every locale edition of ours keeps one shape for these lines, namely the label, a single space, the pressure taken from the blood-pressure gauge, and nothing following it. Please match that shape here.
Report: 18 mmHg
